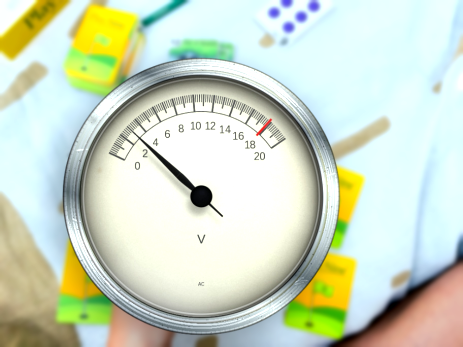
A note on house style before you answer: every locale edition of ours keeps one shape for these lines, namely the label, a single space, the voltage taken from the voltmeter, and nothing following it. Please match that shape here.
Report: 3 V
